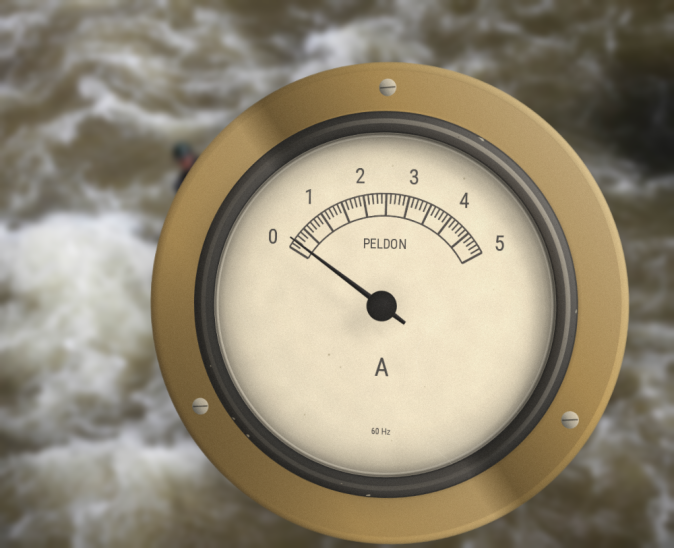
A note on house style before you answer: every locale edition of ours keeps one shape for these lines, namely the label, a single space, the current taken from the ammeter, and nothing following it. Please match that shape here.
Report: 0.2 A
